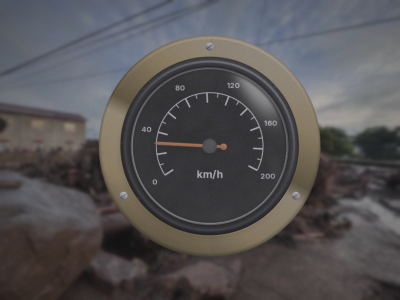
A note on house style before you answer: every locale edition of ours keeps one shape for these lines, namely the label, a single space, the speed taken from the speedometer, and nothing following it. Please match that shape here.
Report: 30 km/h
